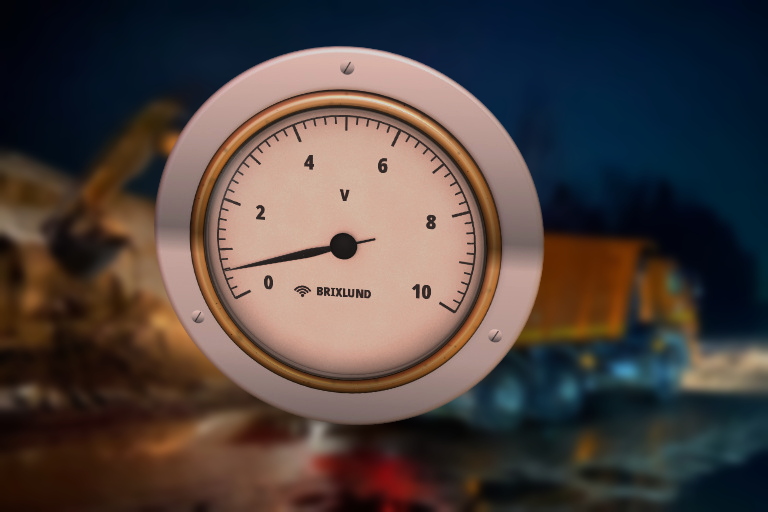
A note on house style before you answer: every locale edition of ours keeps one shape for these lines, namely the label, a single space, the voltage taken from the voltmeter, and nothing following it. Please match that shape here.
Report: 0.6 V
